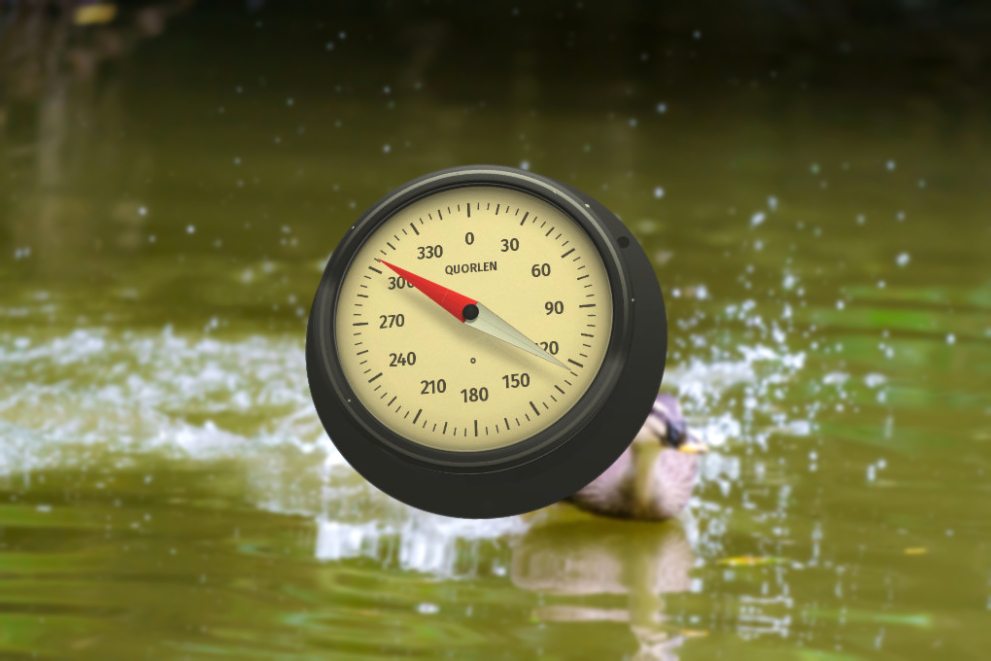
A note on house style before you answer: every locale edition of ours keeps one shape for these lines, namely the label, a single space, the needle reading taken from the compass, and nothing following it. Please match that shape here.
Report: 305 °
